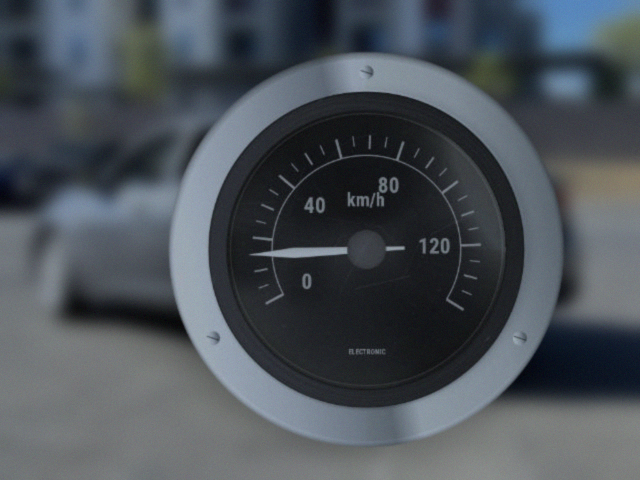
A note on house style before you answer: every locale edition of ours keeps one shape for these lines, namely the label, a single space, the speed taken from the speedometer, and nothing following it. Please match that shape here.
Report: 15 km/h
